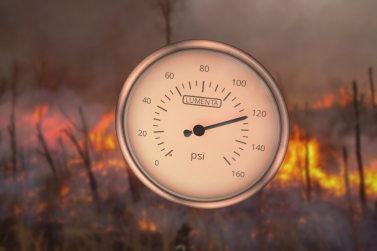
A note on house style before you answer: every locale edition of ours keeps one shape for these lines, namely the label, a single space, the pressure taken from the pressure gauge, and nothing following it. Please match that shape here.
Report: 120 psi
